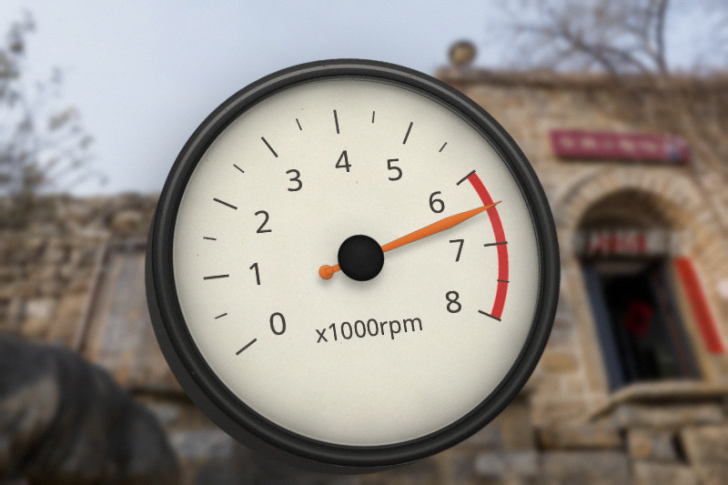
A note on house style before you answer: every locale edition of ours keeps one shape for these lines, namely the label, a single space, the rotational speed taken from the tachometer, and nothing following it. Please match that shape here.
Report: 6500 rpm
